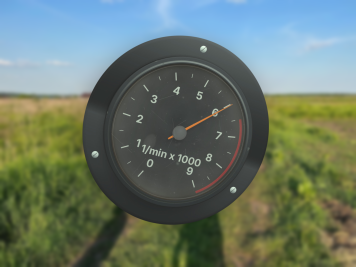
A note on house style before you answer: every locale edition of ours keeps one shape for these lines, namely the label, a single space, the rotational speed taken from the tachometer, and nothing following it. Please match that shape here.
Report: 6000 rpm
